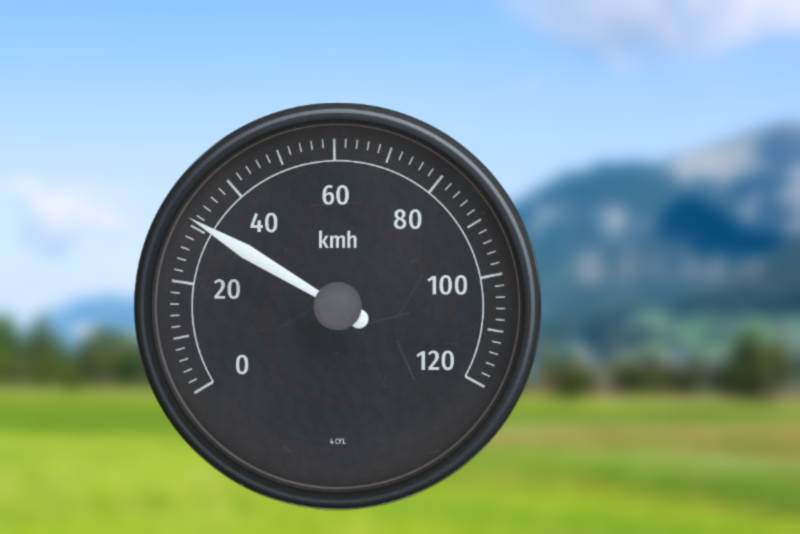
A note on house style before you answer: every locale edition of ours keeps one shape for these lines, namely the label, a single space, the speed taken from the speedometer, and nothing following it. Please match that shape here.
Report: 31 km/h
